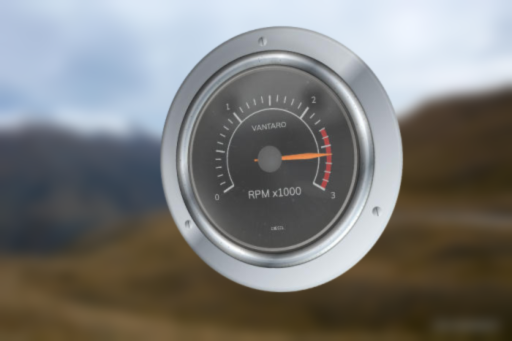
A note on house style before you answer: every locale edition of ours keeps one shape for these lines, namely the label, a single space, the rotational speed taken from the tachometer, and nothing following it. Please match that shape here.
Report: 2600 rpm
